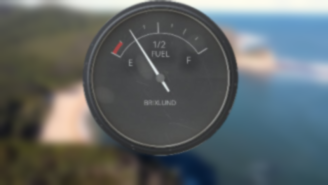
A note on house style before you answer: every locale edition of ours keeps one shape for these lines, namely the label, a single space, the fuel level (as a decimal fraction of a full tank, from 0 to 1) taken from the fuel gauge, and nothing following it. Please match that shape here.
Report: 0.25
